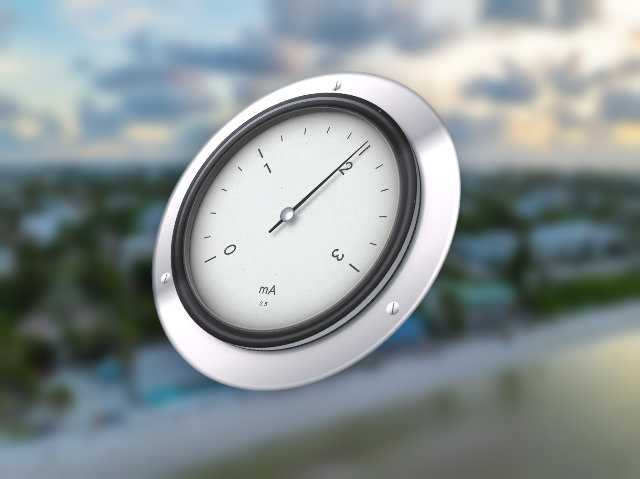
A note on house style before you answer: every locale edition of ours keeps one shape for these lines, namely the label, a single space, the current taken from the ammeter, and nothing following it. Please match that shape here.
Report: 2 mA
